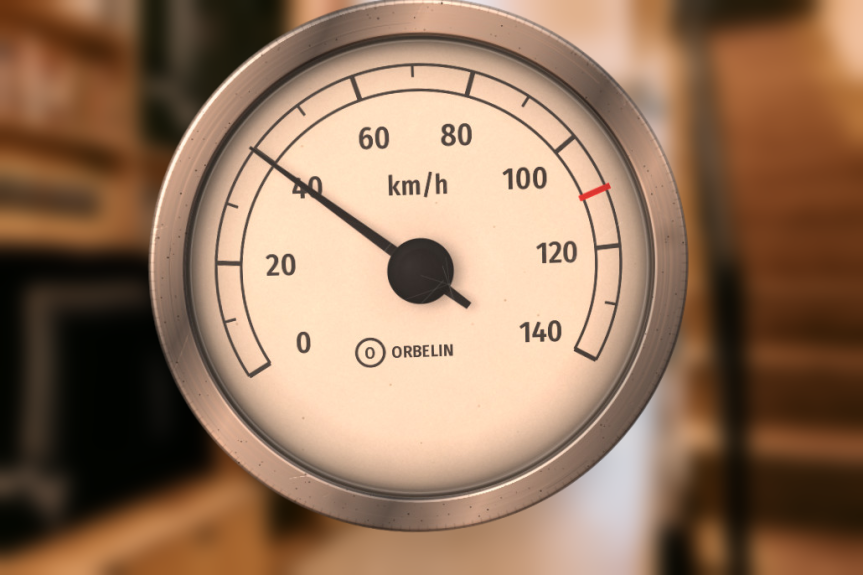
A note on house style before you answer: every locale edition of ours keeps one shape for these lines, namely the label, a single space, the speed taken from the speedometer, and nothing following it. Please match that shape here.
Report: 40 km/h
